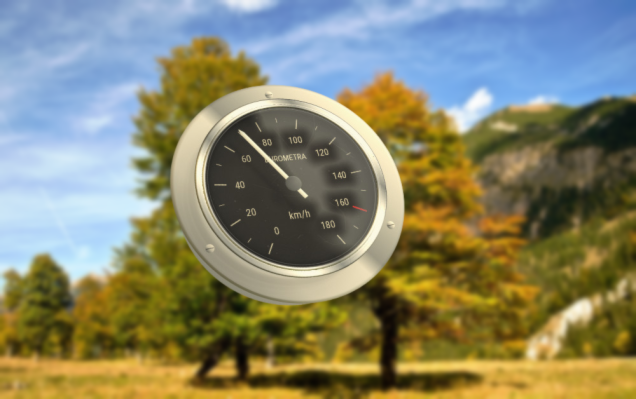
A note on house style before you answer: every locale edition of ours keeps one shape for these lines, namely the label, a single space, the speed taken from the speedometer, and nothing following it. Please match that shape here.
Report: 70 km/h
